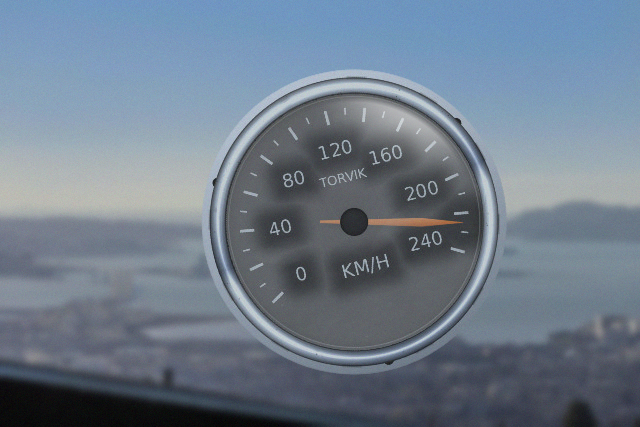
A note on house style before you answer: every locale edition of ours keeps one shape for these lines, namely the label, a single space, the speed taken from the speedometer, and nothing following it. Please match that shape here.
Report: 225 km/h
